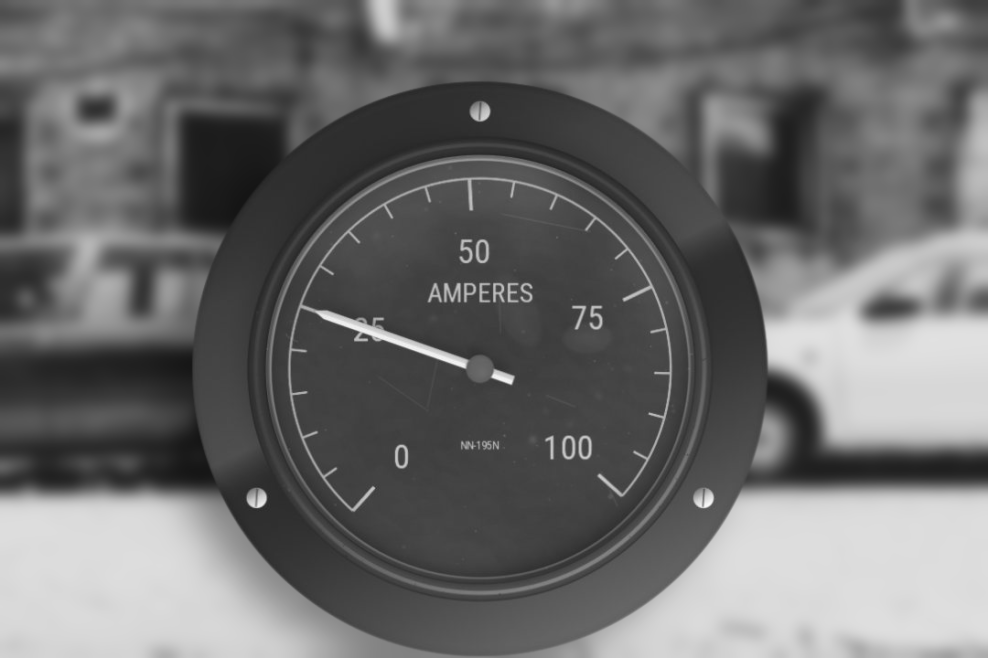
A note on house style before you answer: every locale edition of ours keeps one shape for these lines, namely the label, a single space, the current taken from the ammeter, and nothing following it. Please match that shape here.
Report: 25 A
